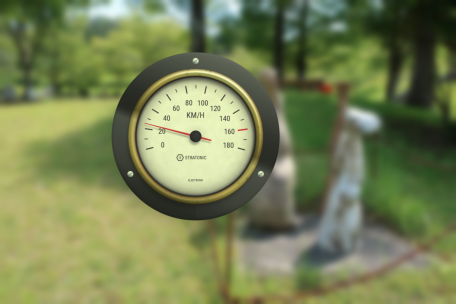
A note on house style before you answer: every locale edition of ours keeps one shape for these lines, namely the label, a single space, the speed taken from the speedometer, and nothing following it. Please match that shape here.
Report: 25 km/h
